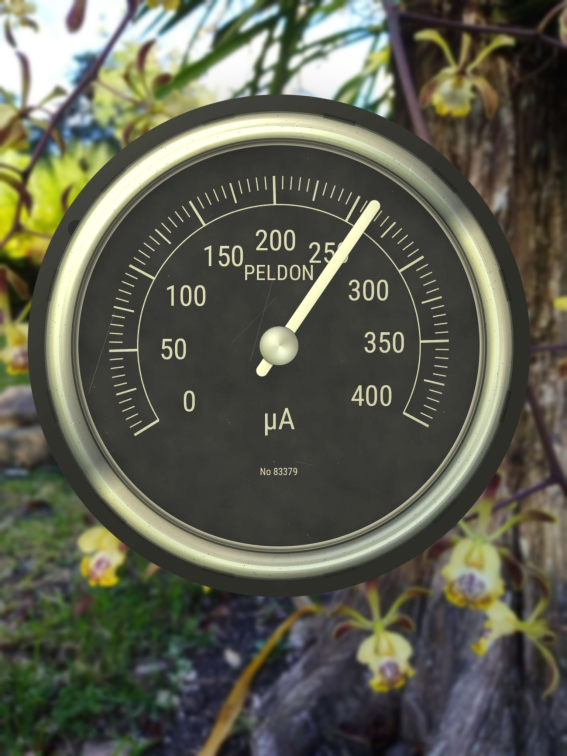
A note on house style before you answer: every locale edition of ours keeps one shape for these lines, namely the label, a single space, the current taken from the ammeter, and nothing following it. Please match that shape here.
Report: 260 µA
